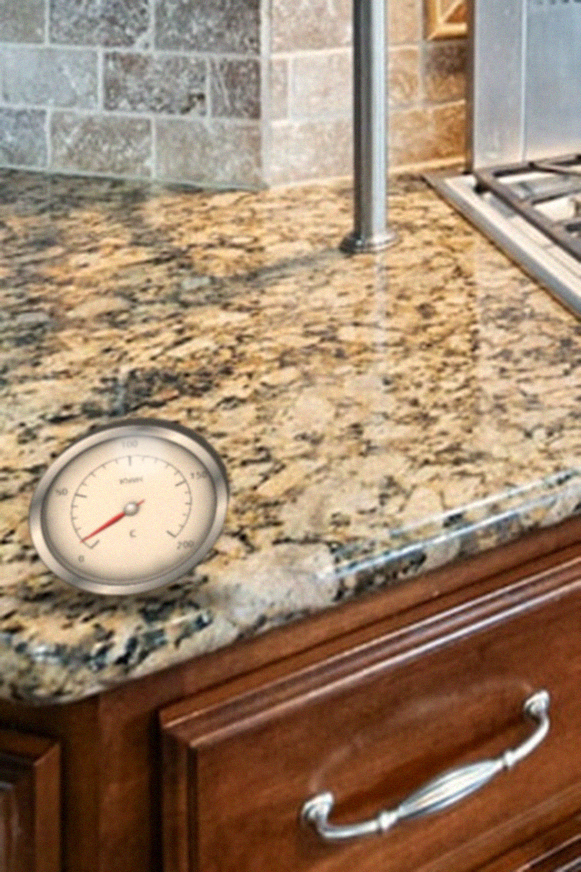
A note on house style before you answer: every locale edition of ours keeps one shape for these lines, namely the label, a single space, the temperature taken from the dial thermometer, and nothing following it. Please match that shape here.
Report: 10 °C
